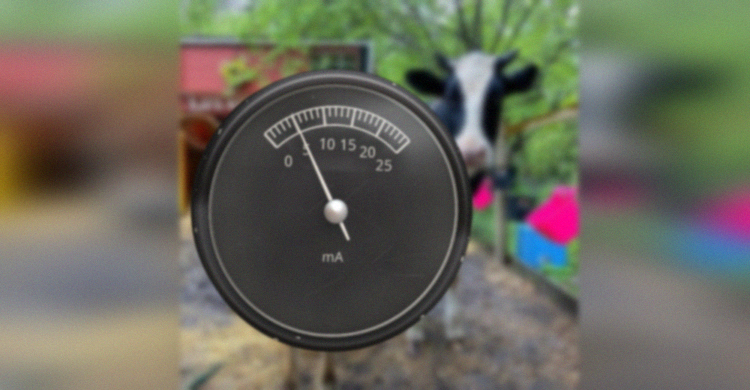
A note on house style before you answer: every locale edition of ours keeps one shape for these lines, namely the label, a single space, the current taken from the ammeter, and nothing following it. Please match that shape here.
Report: 5 mA
